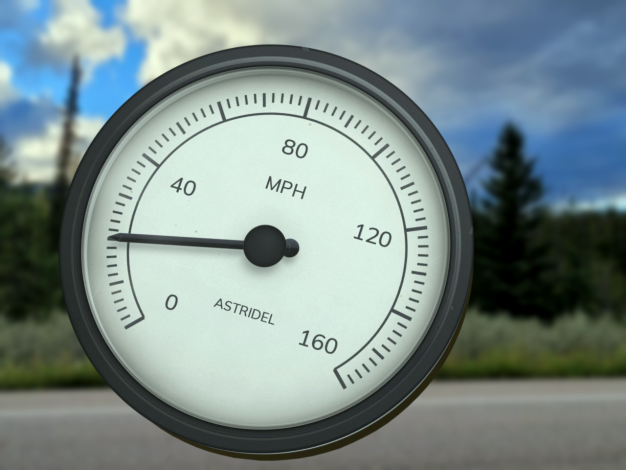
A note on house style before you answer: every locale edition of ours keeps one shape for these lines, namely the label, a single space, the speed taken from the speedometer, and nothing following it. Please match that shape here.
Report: 20 mph
